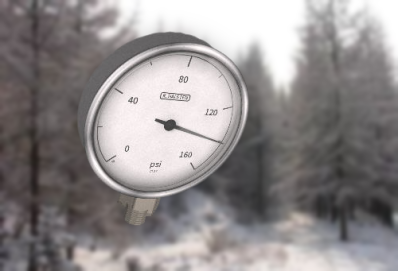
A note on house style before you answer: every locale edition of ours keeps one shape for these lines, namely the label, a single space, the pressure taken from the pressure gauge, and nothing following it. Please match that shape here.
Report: 140 psi
